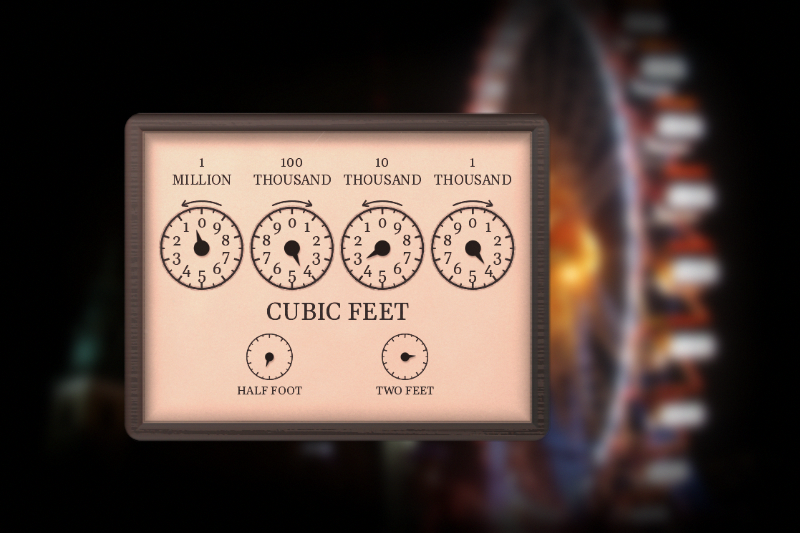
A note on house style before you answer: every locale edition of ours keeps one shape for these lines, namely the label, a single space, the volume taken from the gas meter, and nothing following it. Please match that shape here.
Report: 43400 ft³
